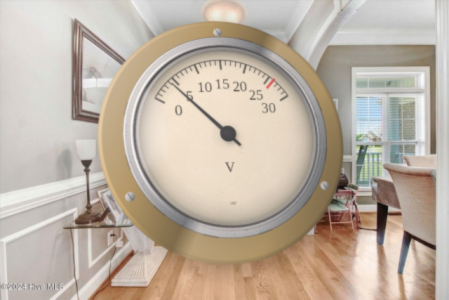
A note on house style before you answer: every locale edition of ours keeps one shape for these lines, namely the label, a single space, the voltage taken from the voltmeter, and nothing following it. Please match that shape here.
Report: 4 V
